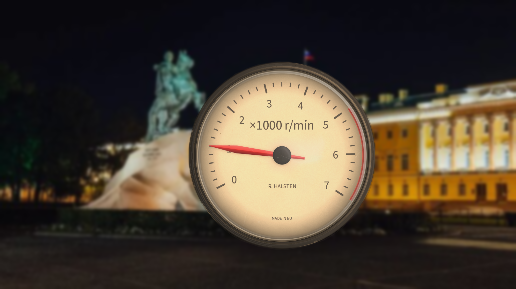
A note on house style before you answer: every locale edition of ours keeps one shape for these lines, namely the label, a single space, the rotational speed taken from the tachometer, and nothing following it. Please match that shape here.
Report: 1000 rpm
